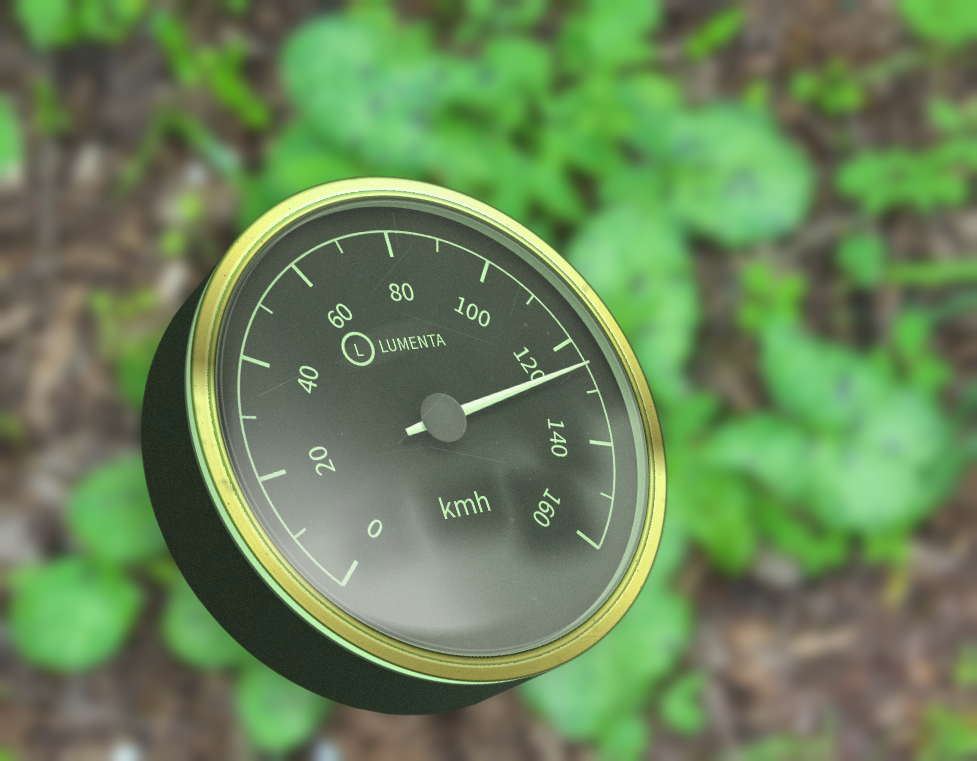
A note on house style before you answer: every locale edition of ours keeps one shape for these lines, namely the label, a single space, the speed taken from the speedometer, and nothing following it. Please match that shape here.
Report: 125 km/h
